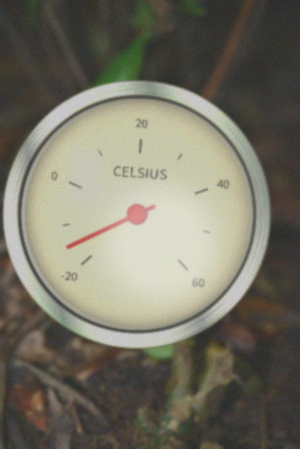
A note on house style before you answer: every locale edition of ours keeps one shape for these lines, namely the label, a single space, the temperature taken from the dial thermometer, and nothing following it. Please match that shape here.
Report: -15 °C
